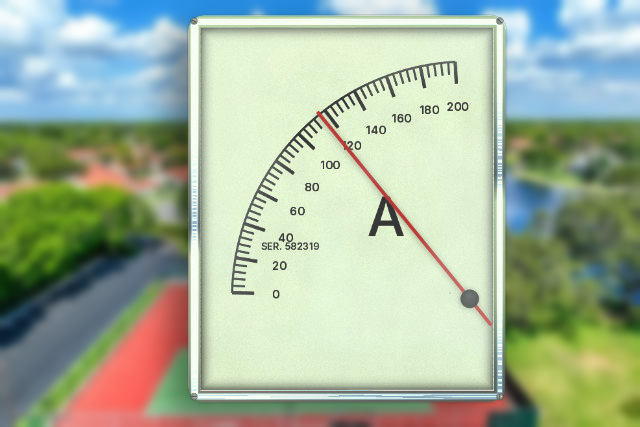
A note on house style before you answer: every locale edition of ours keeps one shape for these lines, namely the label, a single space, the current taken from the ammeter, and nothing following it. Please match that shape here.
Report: 116 A
